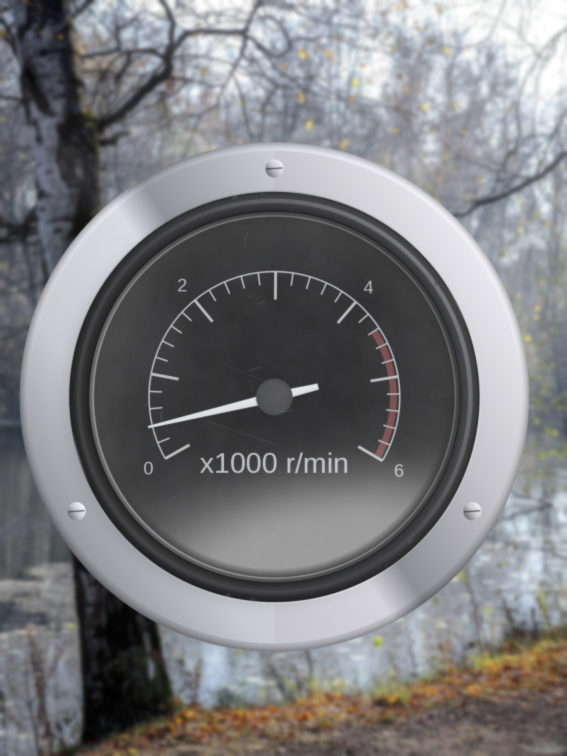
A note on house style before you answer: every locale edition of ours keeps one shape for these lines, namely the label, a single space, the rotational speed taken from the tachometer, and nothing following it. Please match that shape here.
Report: 400 rpm
